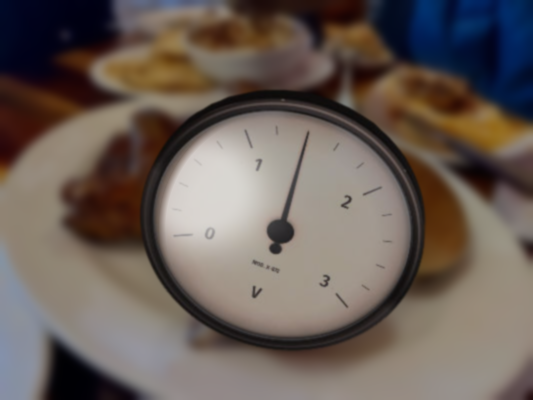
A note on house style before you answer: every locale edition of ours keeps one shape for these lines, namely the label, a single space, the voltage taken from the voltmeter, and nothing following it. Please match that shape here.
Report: 1.4 V
